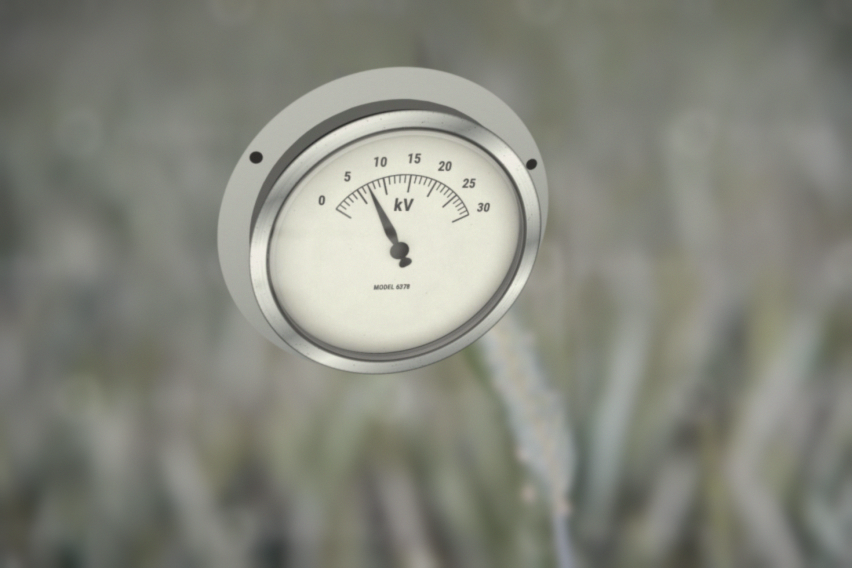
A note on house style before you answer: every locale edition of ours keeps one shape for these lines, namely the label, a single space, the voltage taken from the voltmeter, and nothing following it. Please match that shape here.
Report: 7 kV
